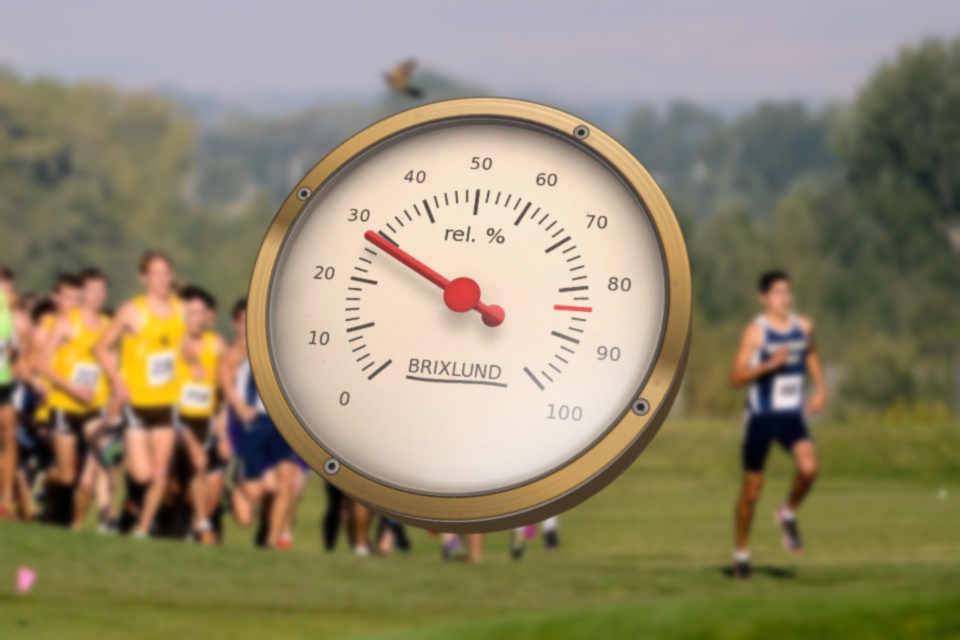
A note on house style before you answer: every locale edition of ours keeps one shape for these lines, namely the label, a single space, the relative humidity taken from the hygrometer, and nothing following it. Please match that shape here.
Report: 28 %
